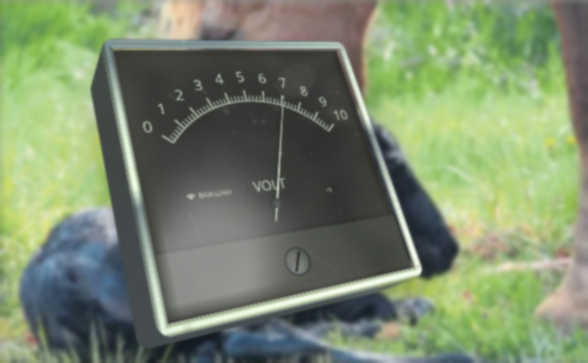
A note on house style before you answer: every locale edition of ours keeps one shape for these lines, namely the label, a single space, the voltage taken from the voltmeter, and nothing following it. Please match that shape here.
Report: 7 V
